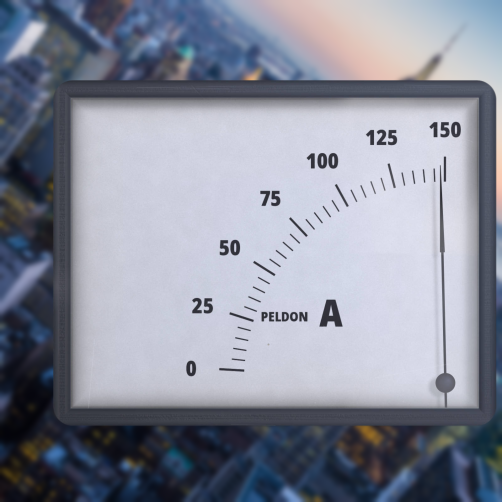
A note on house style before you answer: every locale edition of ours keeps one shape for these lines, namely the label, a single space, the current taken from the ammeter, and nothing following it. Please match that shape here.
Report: 147.5 A
